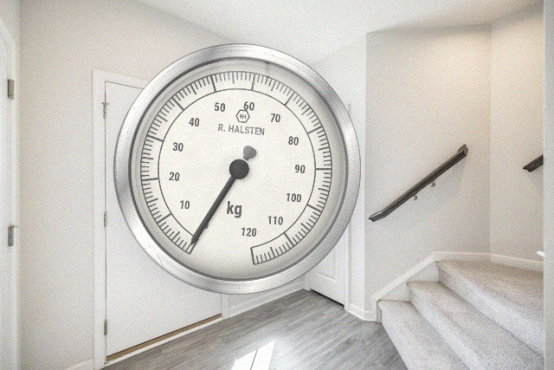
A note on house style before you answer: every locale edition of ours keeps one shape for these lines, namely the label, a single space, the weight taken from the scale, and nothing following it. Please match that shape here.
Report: 1 kg
